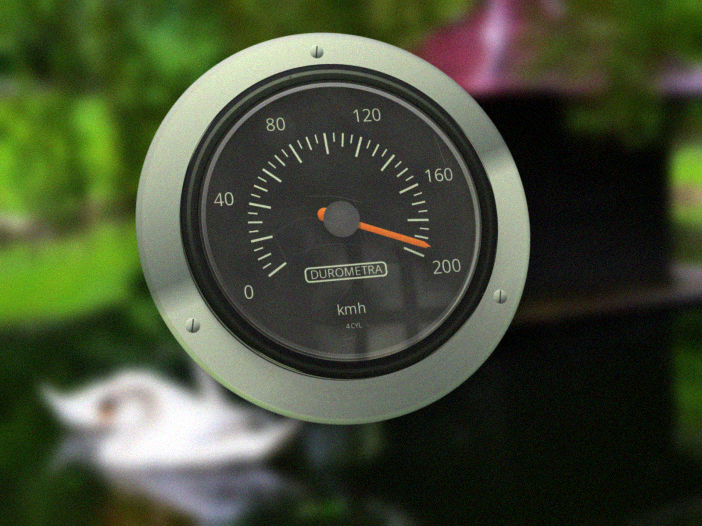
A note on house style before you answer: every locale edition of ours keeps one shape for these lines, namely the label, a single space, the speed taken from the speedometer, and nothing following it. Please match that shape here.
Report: 195 km/h
